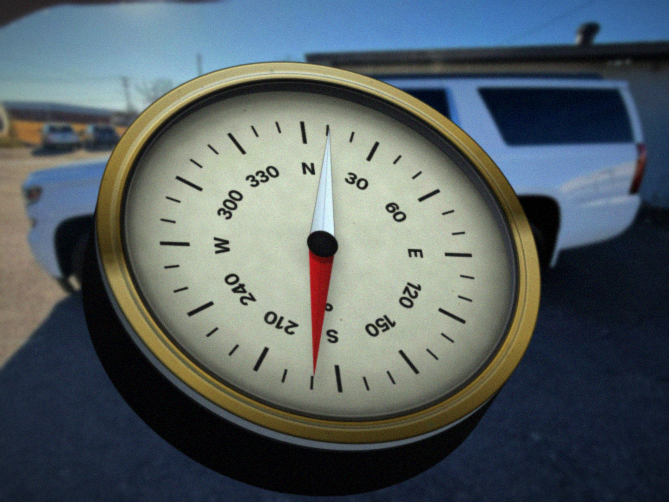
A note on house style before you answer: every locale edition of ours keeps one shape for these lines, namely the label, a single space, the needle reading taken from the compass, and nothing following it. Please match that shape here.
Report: 190 °
